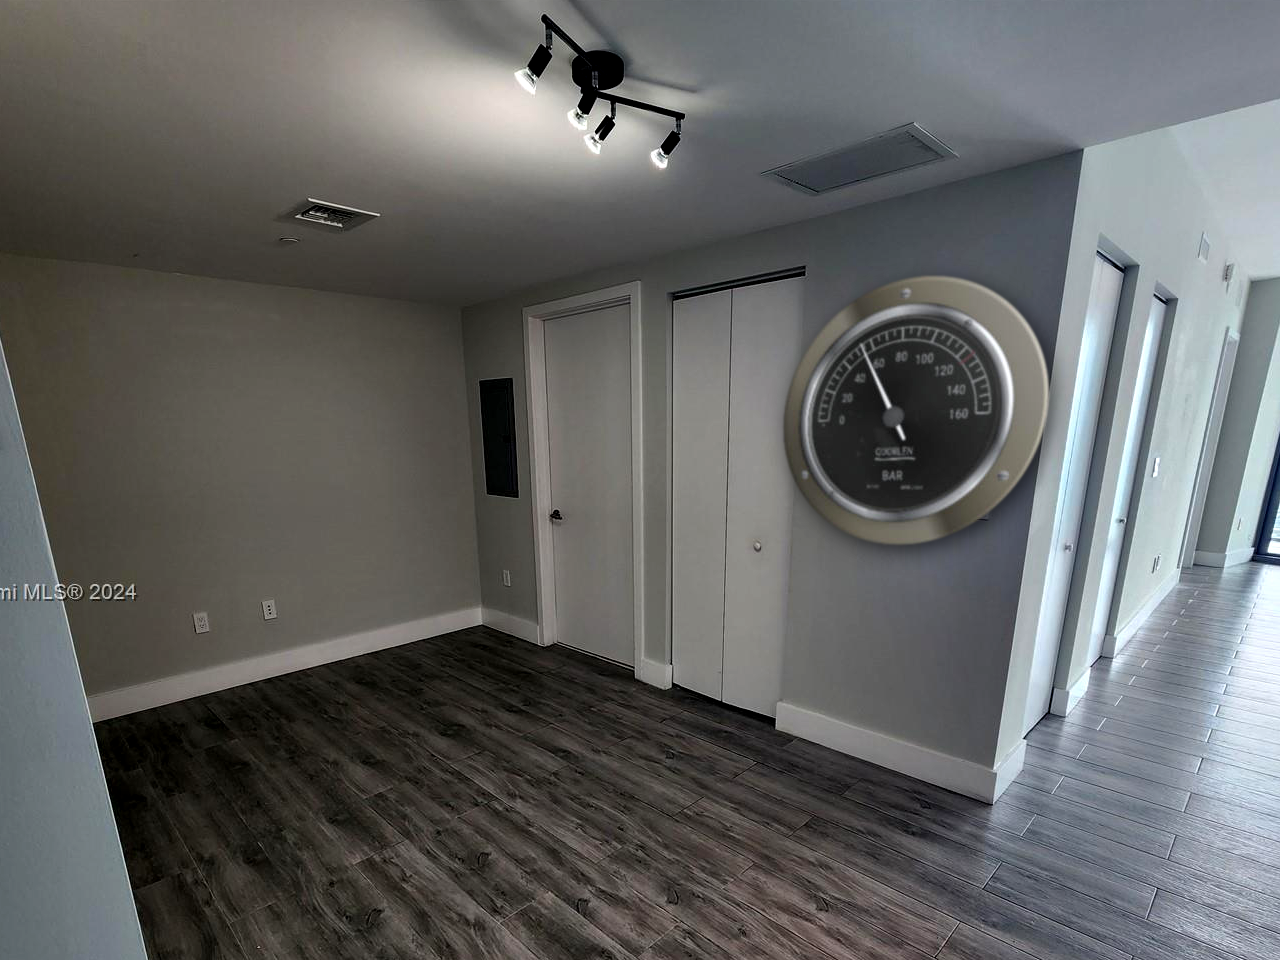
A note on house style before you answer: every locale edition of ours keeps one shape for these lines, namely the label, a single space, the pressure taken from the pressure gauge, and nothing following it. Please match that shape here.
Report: 55 bar
